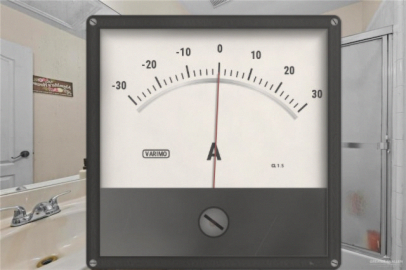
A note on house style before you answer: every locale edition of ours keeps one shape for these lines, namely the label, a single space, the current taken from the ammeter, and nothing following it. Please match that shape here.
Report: 0 A
